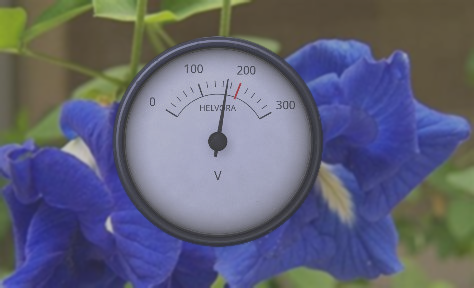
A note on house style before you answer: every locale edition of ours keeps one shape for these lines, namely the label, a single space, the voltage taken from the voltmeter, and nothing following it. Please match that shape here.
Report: 170 V
